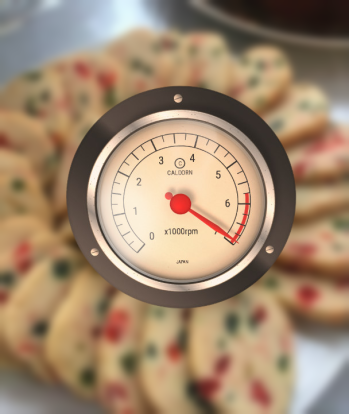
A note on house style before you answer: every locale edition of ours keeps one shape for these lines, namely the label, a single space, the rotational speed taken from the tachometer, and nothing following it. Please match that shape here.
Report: 6875 rpm
